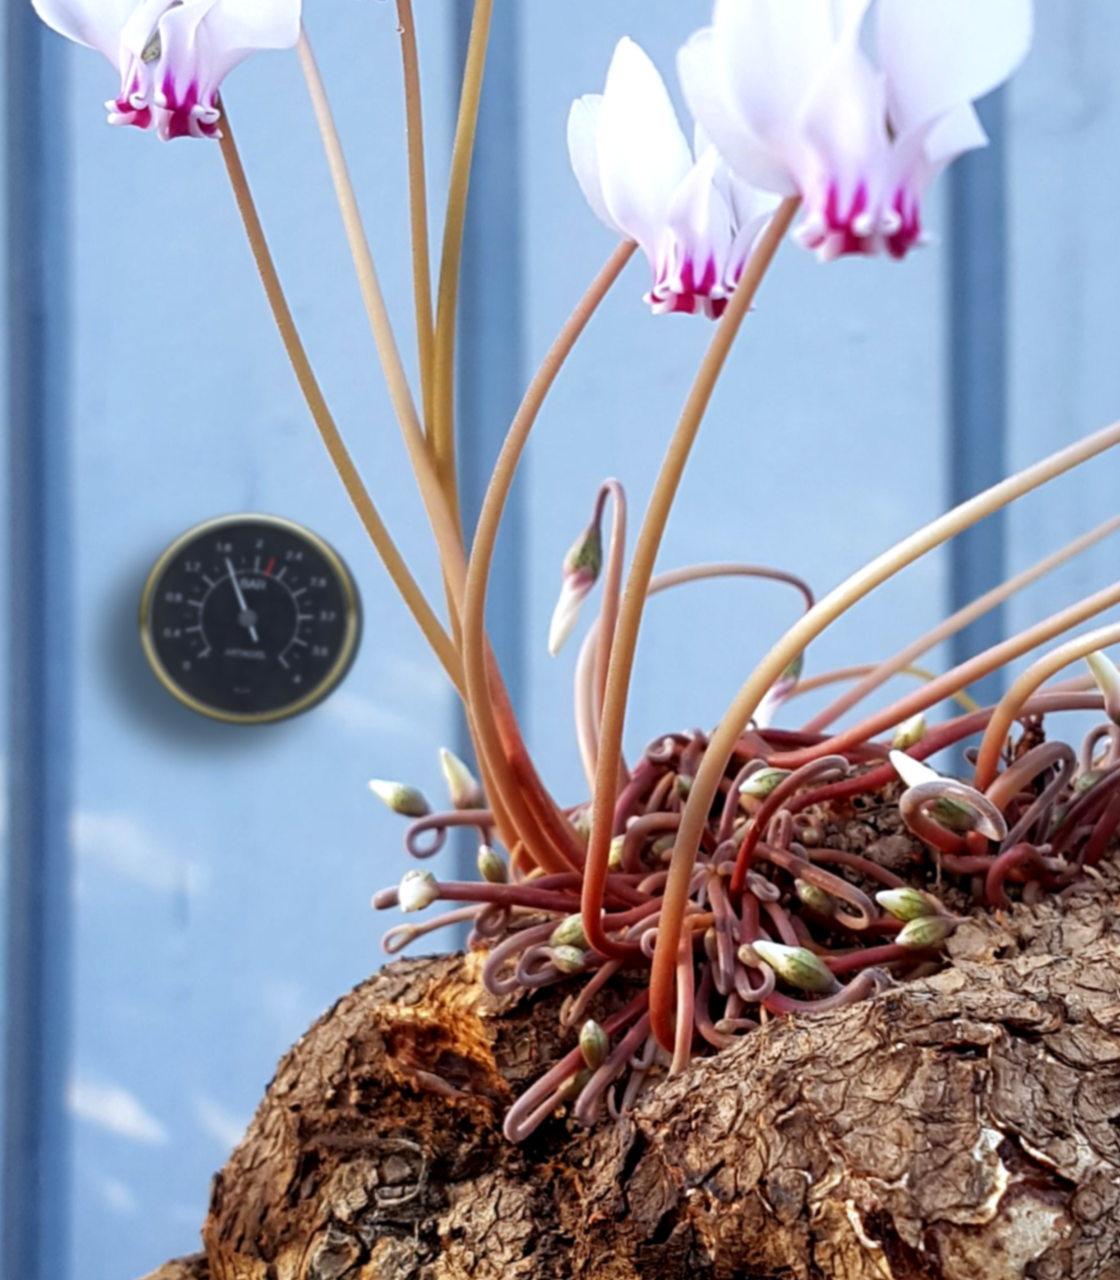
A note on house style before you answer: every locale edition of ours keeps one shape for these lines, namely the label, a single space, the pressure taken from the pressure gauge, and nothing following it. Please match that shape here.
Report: 1.6 bar
